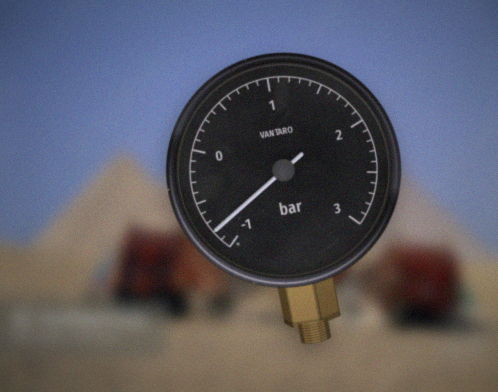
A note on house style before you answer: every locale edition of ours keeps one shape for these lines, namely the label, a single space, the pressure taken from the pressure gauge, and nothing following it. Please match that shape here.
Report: -0.8 bar
